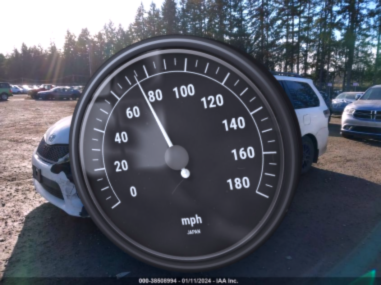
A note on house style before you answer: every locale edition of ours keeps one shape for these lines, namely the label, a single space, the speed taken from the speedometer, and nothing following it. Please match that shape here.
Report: 75 mph
